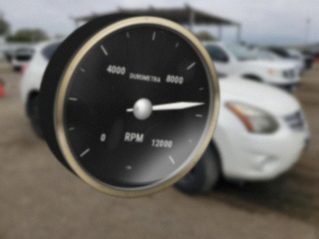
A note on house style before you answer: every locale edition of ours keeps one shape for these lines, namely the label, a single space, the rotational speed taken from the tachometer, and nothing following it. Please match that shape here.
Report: 9500 rpm
